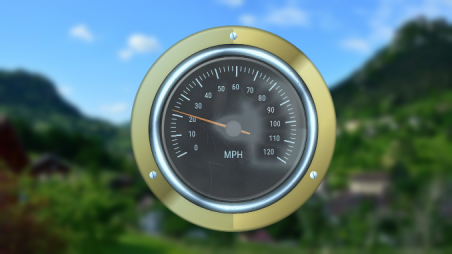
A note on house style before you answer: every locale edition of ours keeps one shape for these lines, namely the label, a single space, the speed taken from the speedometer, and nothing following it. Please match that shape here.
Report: 22 mph
